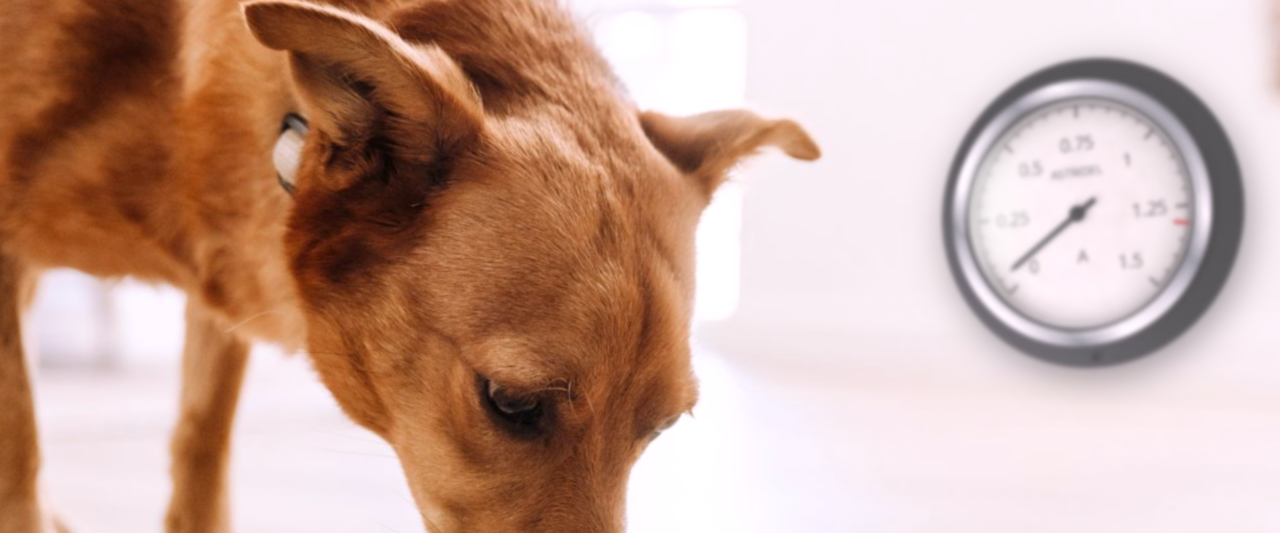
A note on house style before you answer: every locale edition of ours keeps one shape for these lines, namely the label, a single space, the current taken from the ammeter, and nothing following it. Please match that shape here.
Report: 0.05 A
